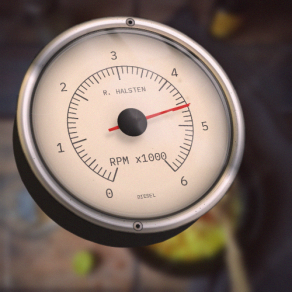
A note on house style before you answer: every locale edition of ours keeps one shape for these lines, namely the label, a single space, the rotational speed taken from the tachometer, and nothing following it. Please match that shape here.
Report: 4600 rpm
